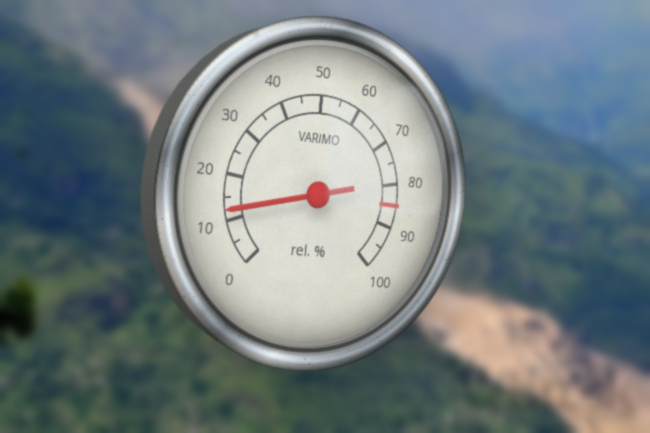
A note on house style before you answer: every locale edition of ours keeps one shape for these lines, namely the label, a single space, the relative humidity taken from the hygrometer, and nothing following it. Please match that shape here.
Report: 12.5 %
